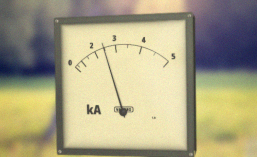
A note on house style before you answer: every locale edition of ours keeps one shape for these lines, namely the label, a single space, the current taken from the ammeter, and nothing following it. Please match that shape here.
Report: 2.5 kA
